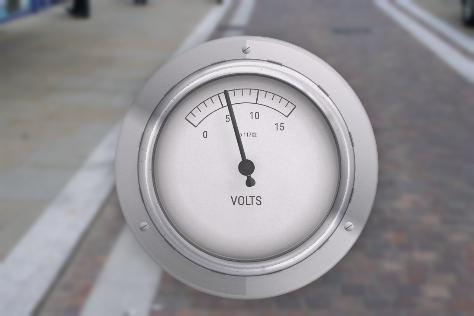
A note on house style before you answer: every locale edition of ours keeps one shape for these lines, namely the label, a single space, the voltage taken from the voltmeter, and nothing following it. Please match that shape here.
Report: 6 V
